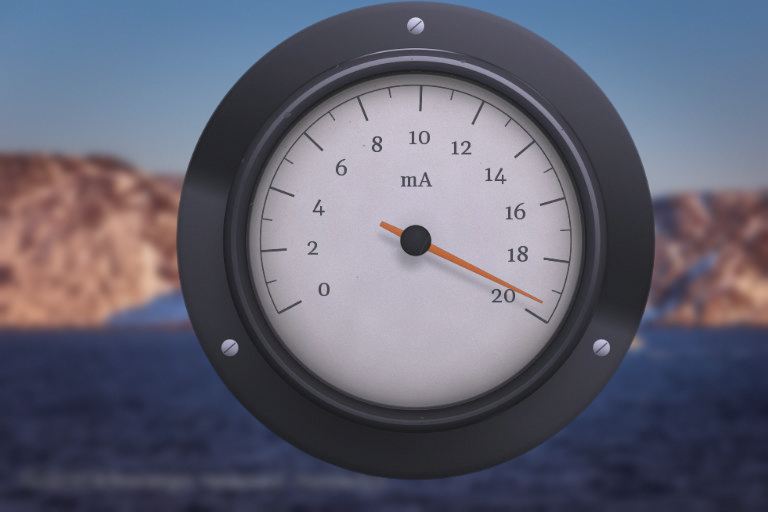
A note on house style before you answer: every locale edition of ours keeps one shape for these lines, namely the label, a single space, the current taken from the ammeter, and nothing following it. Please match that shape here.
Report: 19.5 mA
